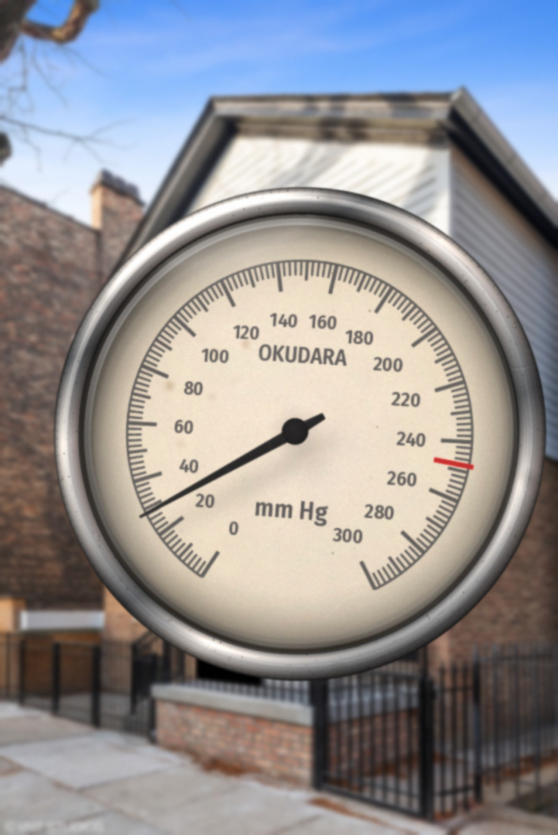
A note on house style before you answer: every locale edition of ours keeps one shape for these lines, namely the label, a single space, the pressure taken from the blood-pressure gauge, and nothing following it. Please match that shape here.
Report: 28 mmHg
